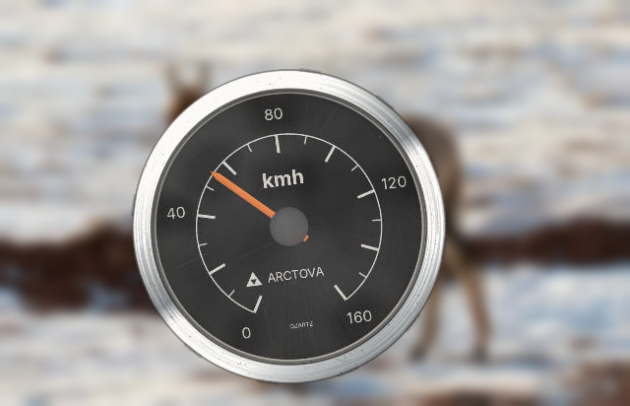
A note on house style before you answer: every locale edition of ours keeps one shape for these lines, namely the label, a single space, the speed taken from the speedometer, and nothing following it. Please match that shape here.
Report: 55 km/h
